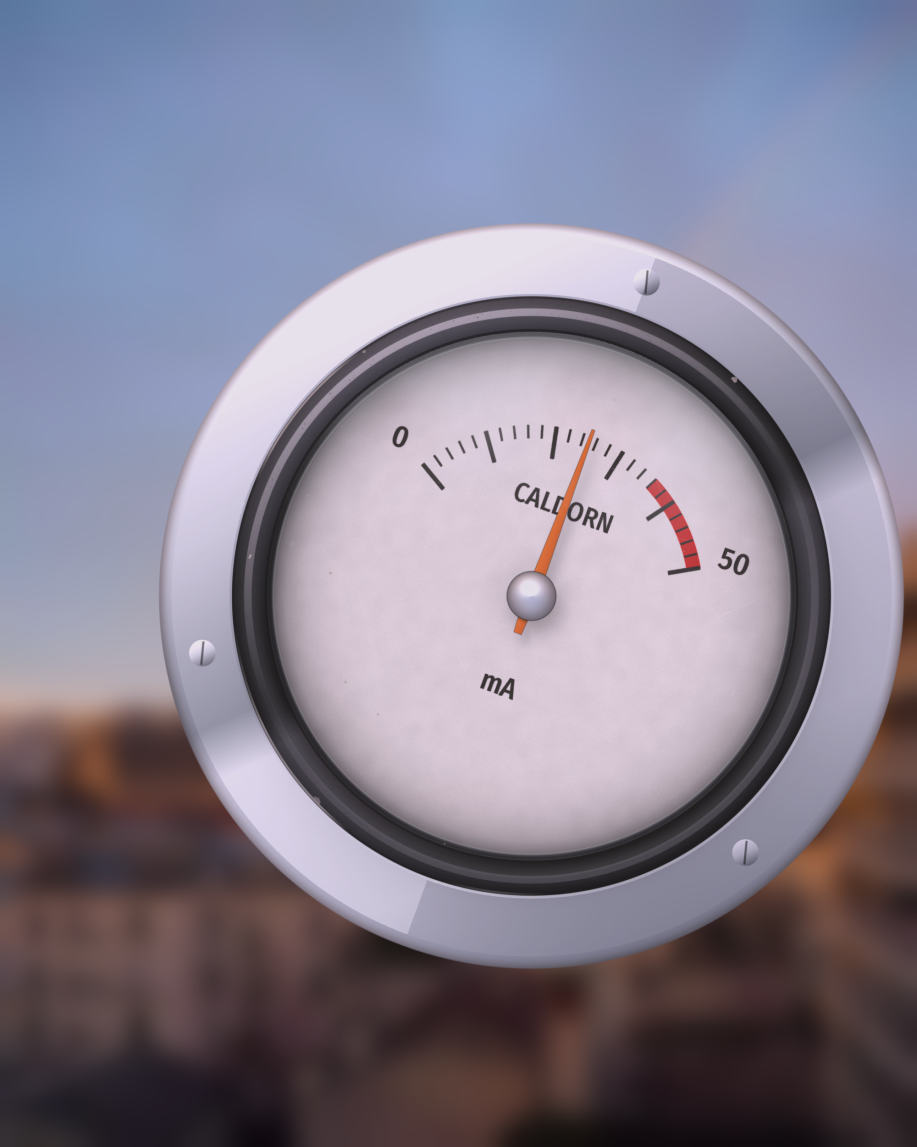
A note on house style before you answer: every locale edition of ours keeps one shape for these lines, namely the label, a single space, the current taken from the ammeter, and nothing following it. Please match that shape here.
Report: 25 mA
